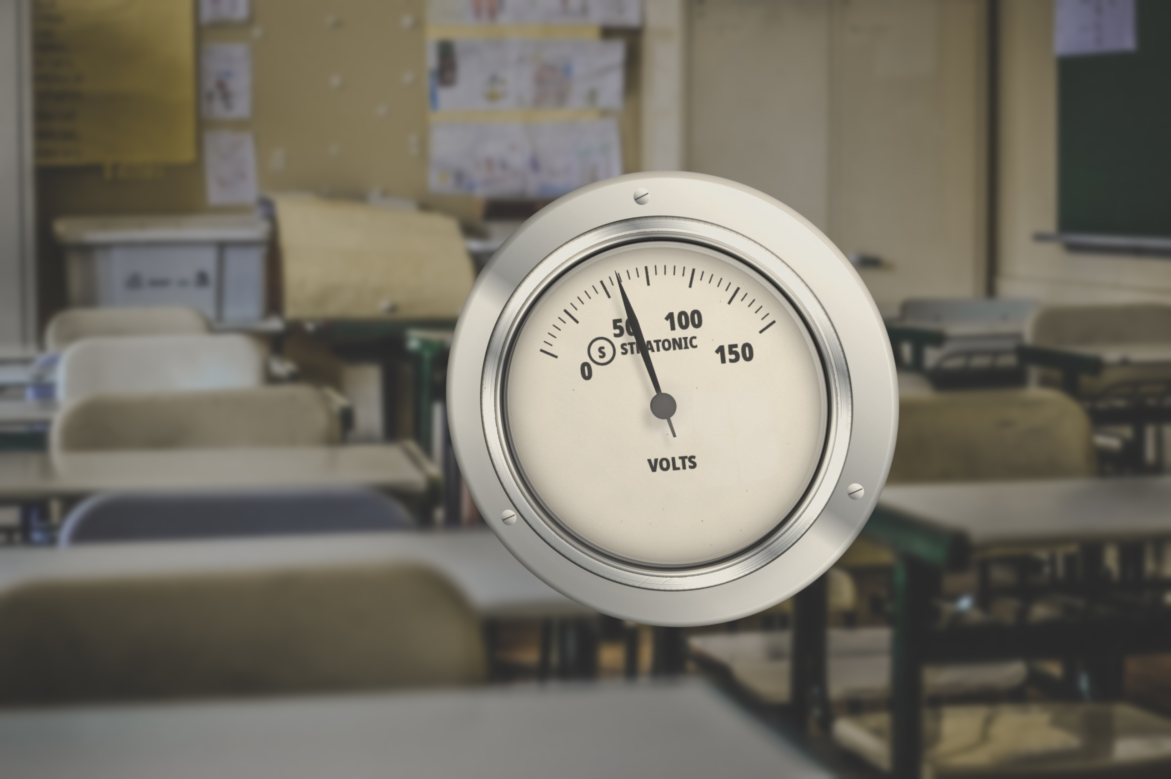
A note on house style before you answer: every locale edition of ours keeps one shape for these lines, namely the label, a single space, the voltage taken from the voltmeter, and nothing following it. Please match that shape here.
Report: 60 V
